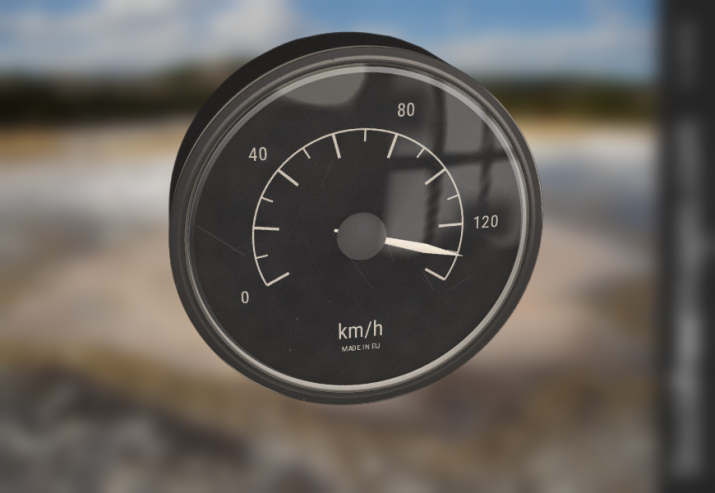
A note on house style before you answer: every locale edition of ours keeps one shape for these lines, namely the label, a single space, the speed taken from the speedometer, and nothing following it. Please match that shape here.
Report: 130 km/h
